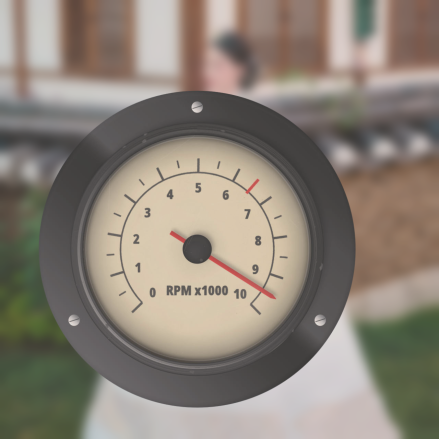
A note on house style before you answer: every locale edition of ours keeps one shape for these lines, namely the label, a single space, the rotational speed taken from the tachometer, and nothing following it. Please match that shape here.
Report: 9500 rpm
